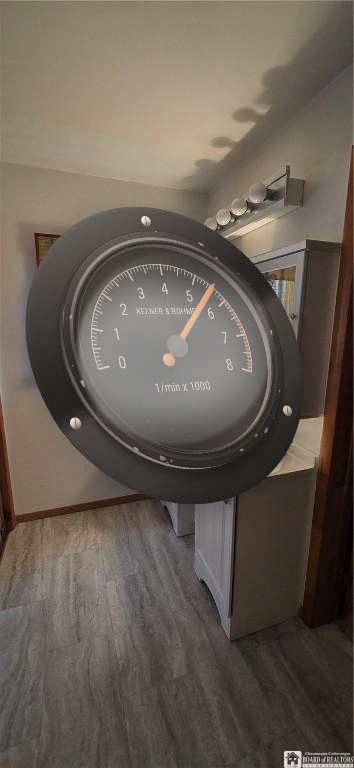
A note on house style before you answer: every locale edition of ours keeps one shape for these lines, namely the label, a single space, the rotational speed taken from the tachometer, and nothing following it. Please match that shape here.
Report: 5500 rpm
